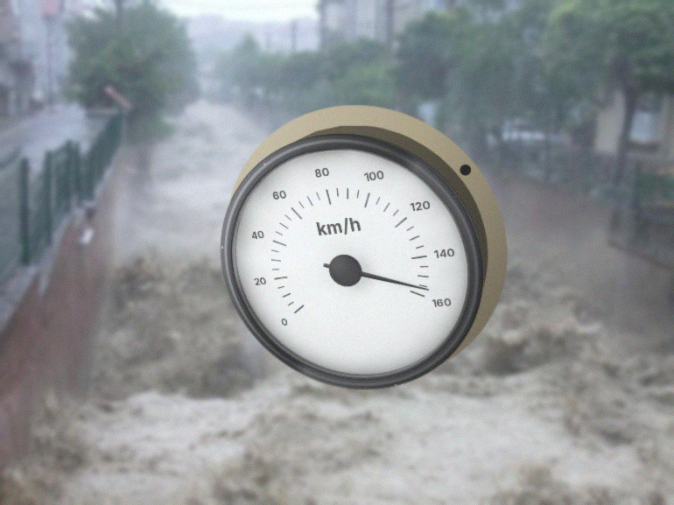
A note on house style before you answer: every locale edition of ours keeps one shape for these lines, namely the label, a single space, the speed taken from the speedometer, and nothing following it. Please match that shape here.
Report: 155 km/h
